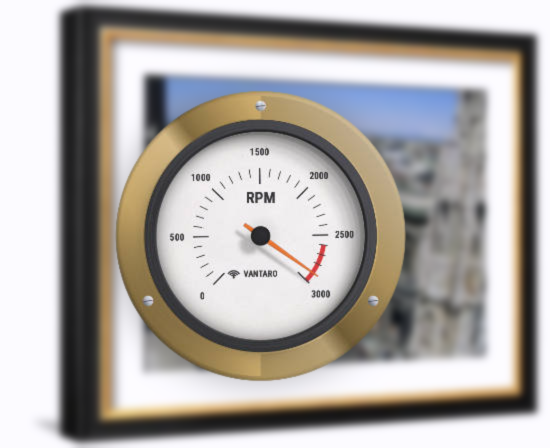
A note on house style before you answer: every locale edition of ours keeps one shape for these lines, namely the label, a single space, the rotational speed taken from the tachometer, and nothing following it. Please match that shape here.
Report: 2900 rpm
